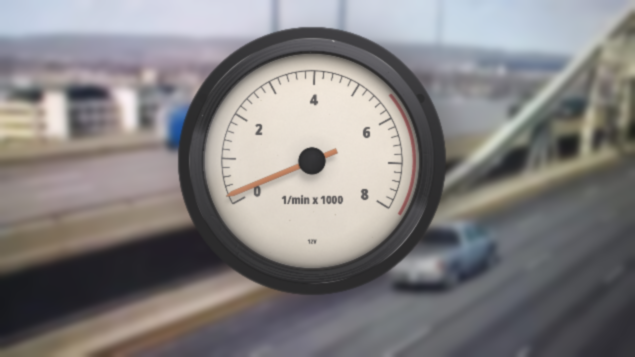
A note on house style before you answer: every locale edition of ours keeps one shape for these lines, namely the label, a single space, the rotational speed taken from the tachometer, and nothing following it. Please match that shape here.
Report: 200 rpm
